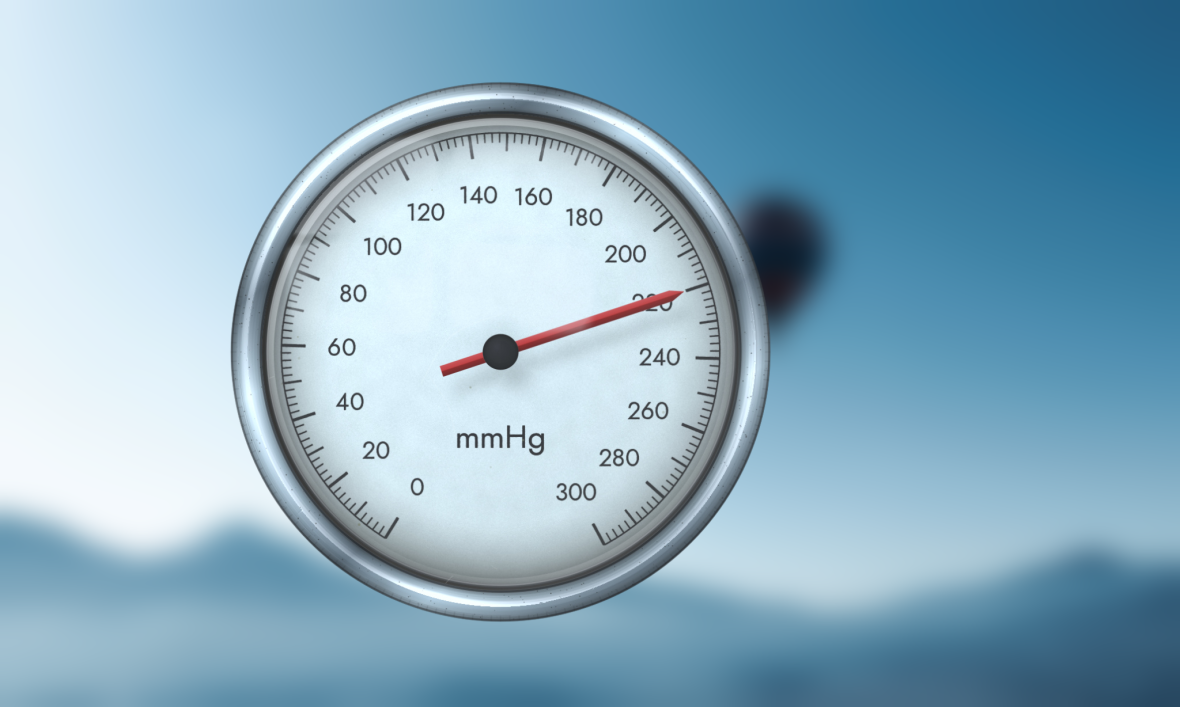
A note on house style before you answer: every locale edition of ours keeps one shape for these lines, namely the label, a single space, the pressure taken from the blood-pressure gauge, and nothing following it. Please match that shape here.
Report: 220 mmHg
